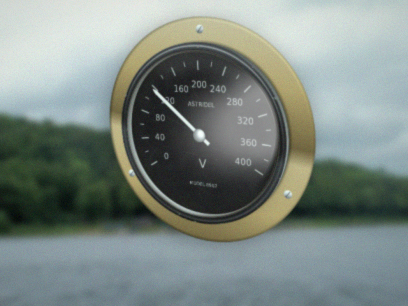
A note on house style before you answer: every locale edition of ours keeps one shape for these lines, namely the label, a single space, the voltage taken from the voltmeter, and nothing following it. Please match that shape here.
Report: 120 V
